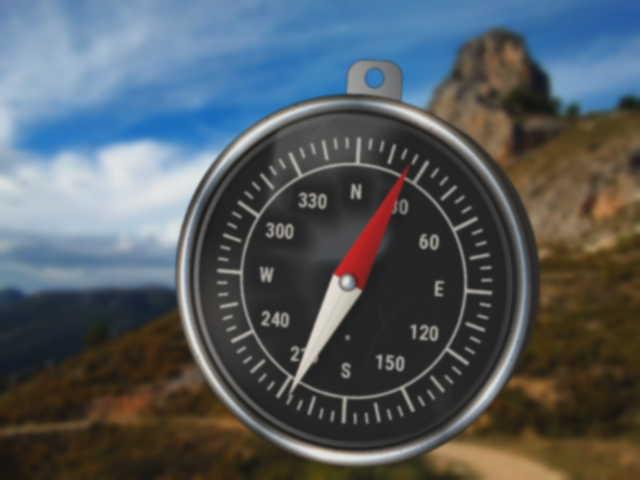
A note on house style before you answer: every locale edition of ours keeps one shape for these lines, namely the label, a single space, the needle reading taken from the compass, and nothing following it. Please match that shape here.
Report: 25 °
